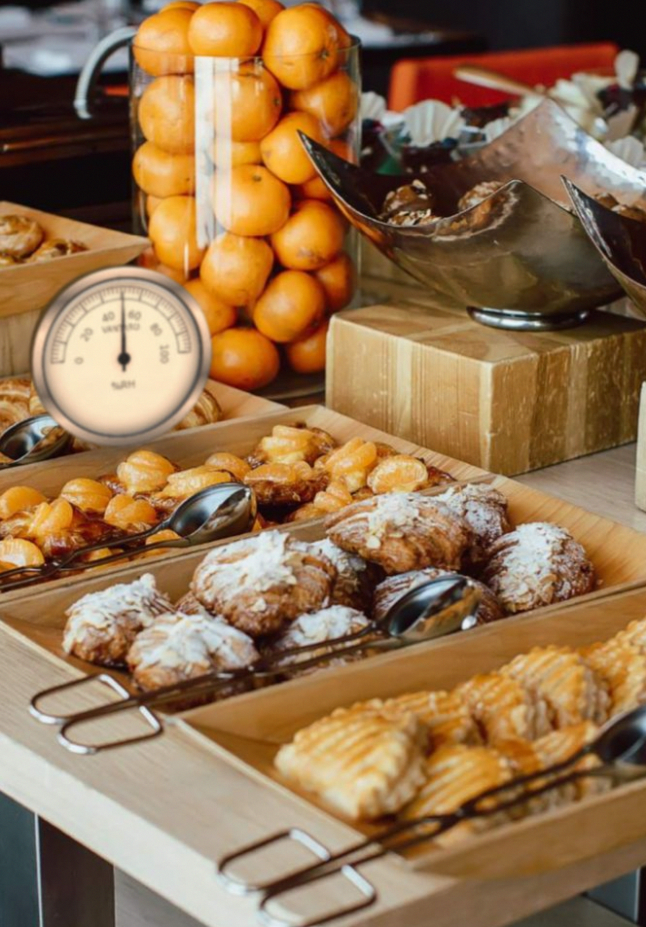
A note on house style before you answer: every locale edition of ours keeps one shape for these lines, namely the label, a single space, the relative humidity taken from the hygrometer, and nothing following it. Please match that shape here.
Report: 50 %
